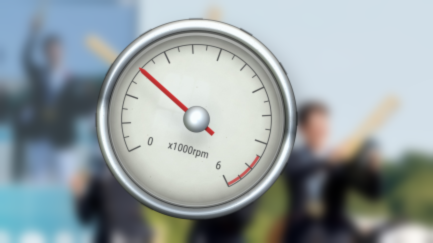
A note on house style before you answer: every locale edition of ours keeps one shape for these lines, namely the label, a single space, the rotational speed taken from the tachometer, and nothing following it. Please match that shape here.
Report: 1500 rpm
